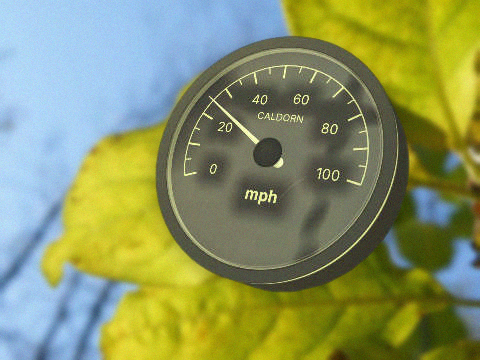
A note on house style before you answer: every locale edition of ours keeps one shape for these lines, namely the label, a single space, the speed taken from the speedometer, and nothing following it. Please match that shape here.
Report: 25 mph
